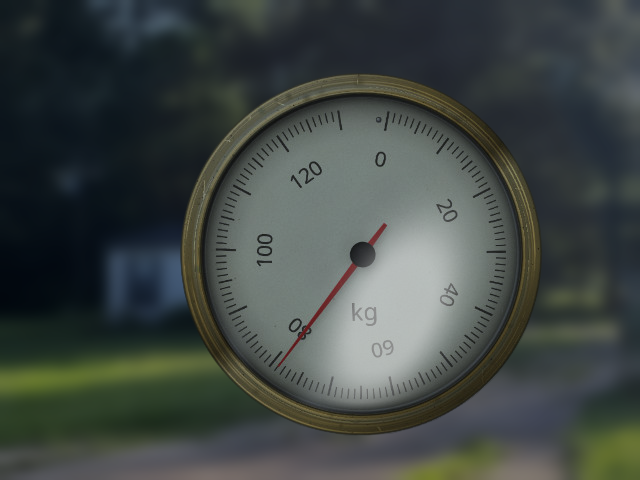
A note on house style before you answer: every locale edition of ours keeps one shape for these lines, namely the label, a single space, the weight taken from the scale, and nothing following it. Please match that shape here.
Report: 79 kg
